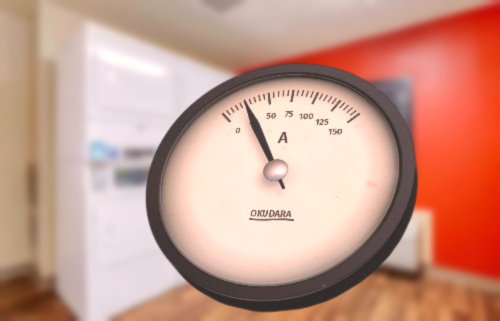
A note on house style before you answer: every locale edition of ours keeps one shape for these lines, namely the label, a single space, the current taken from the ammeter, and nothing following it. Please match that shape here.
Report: 25 A
